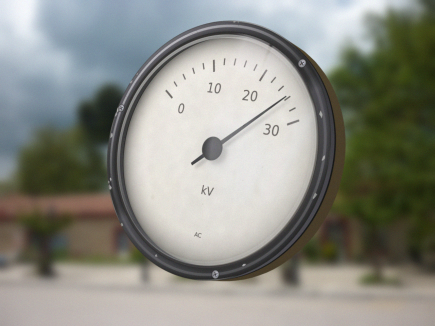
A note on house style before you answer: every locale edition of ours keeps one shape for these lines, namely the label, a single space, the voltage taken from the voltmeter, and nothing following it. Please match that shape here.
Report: 26 kV
